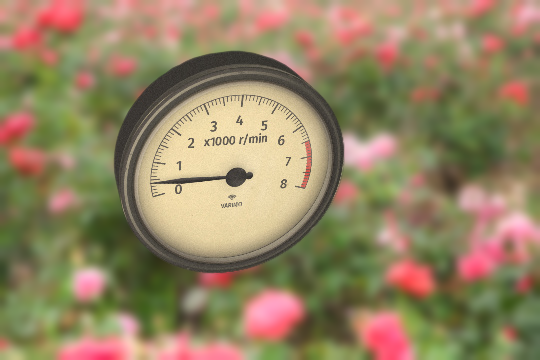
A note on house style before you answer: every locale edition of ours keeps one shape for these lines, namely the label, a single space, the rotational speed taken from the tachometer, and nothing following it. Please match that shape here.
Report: 500 rpm
